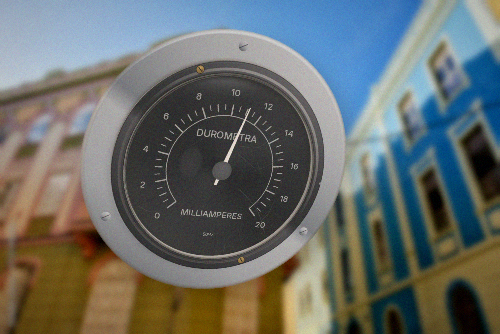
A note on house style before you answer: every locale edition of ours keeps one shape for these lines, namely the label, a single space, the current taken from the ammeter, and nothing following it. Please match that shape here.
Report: 11 mA
